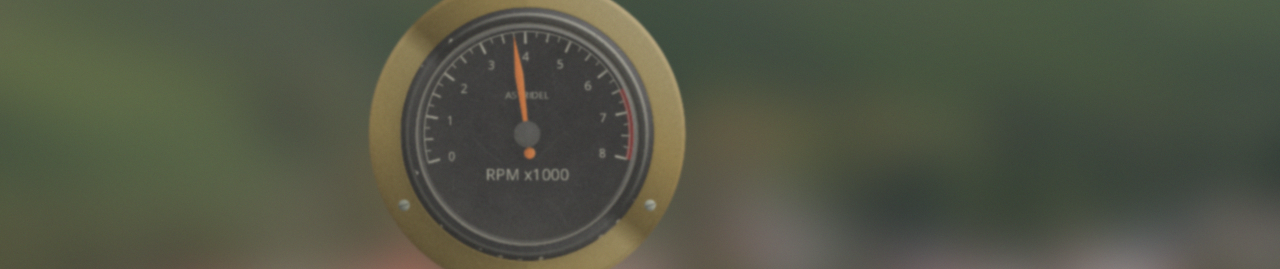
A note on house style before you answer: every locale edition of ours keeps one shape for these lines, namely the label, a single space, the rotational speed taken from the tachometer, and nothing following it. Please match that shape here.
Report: 3750 rpm
